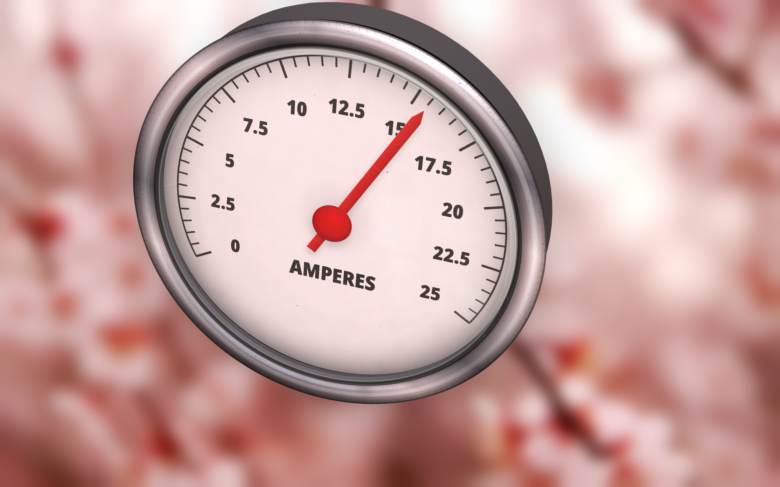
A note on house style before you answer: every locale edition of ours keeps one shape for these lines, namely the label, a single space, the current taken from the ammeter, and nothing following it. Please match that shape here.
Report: 15.5 A
